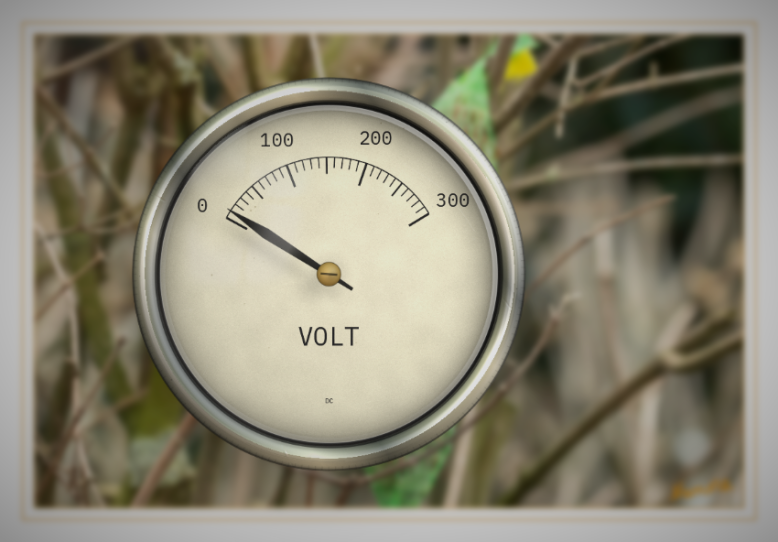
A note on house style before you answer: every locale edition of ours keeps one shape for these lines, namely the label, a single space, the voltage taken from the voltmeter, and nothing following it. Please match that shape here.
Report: 10 V
